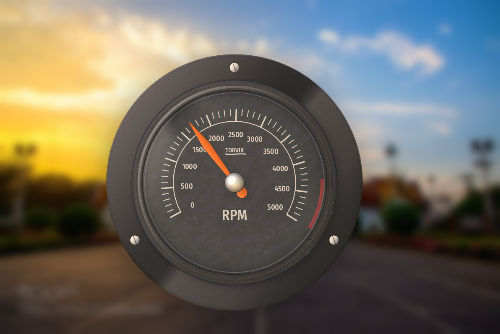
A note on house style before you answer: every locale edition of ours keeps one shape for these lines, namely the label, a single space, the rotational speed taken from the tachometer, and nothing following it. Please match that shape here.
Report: 1700 rpm
